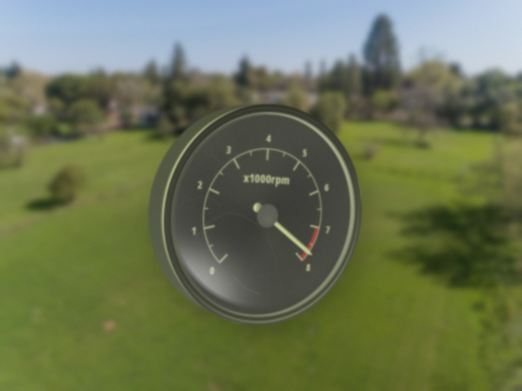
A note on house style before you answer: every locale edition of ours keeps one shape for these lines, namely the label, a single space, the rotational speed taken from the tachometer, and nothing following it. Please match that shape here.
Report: 7750 rpm
